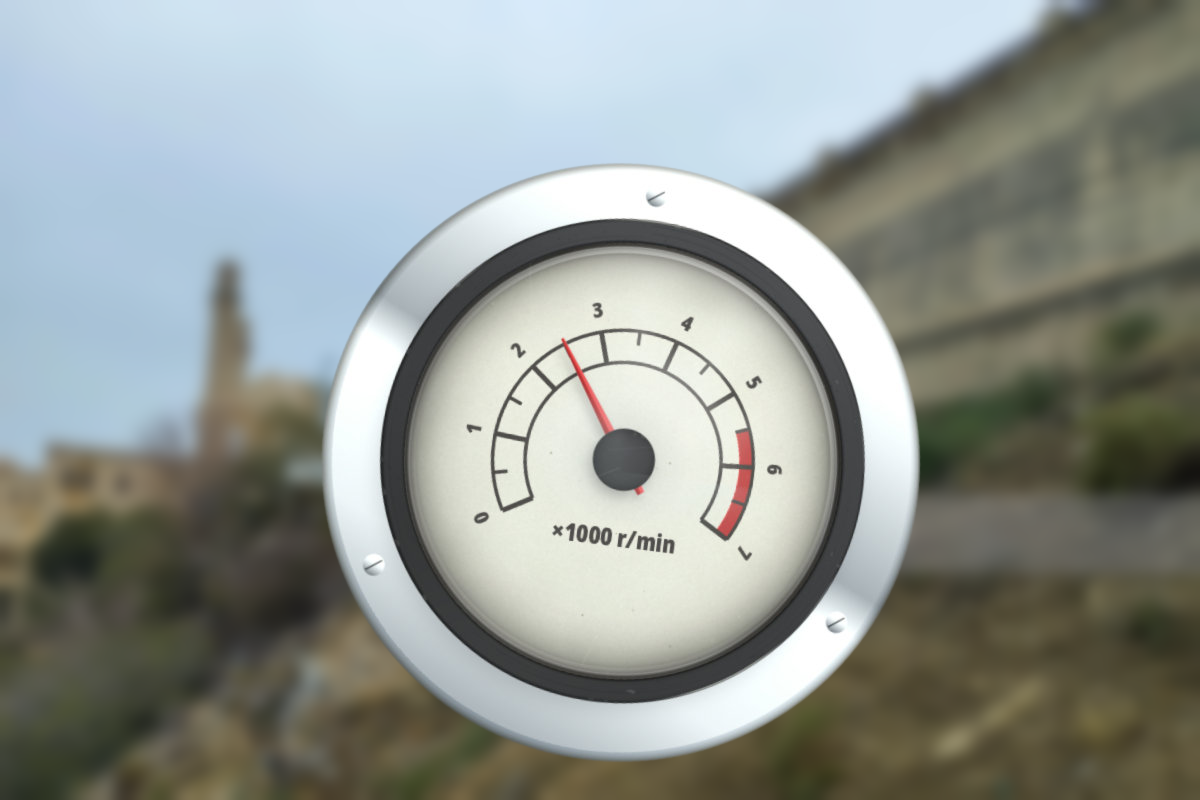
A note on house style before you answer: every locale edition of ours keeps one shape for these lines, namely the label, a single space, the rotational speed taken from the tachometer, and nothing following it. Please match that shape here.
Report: 2500 rpm
